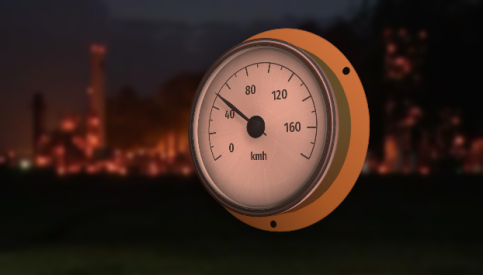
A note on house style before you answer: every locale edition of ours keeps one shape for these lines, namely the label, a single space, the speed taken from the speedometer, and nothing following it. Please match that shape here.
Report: 50 km/h
